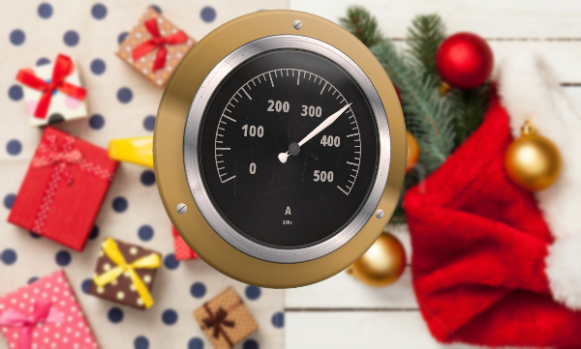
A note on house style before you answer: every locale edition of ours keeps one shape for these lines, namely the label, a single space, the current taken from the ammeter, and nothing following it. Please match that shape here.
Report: 350 A
